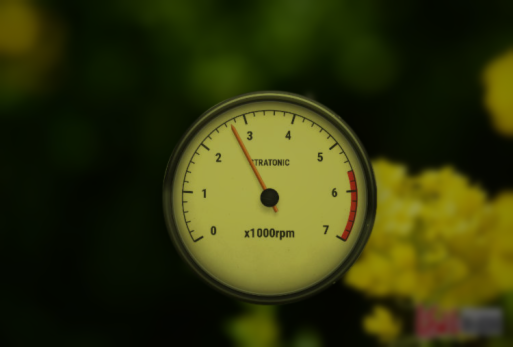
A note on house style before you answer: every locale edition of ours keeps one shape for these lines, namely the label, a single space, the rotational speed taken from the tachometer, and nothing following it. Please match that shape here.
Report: 2700 rpm
